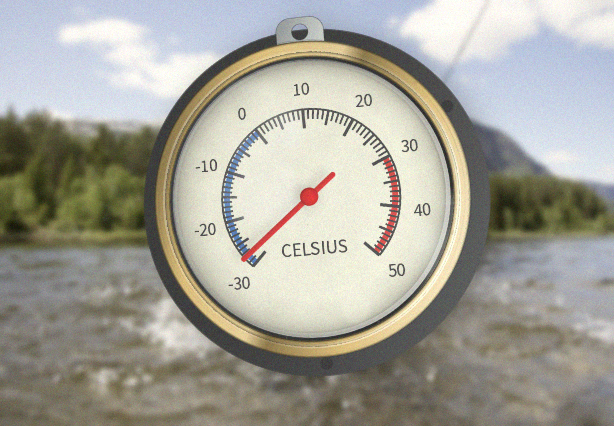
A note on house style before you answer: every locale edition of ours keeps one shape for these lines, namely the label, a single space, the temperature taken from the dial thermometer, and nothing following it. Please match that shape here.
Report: -28 °C
